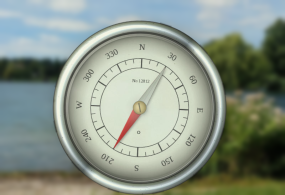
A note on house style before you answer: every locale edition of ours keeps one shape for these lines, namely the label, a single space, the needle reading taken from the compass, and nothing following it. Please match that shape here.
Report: 210 °
